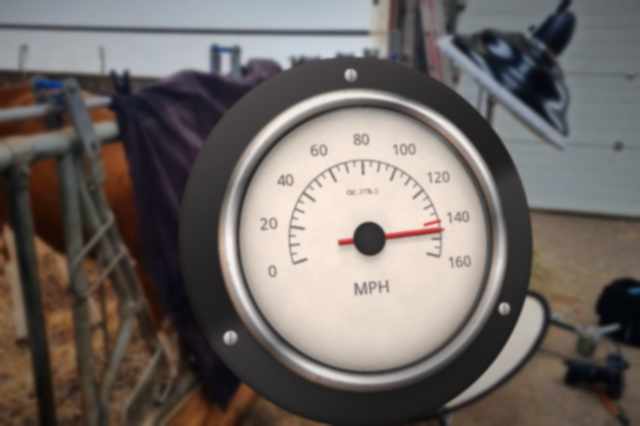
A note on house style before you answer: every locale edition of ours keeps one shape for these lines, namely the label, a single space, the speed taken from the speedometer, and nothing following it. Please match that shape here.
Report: 145 mph
